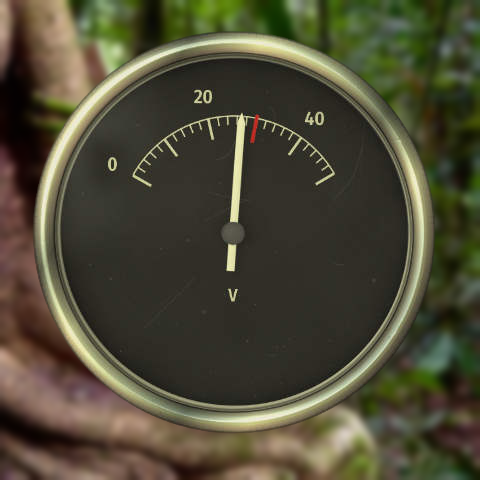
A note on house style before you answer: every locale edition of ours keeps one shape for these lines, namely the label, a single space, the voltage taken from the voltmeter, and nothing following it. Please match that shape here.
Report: 27 V
